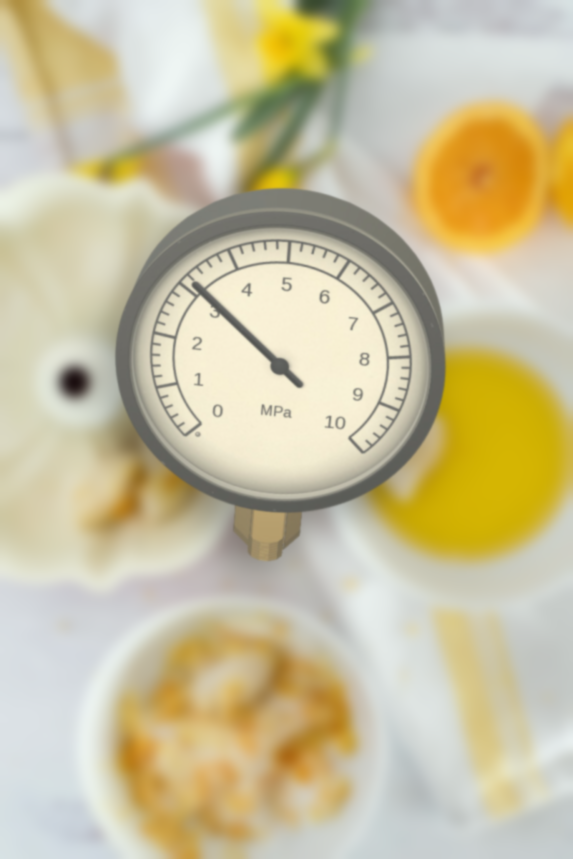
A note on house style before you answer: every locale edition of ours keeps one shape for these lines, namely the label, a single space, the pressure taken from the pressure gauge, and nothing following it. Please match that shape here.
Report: 3.2 MPa
